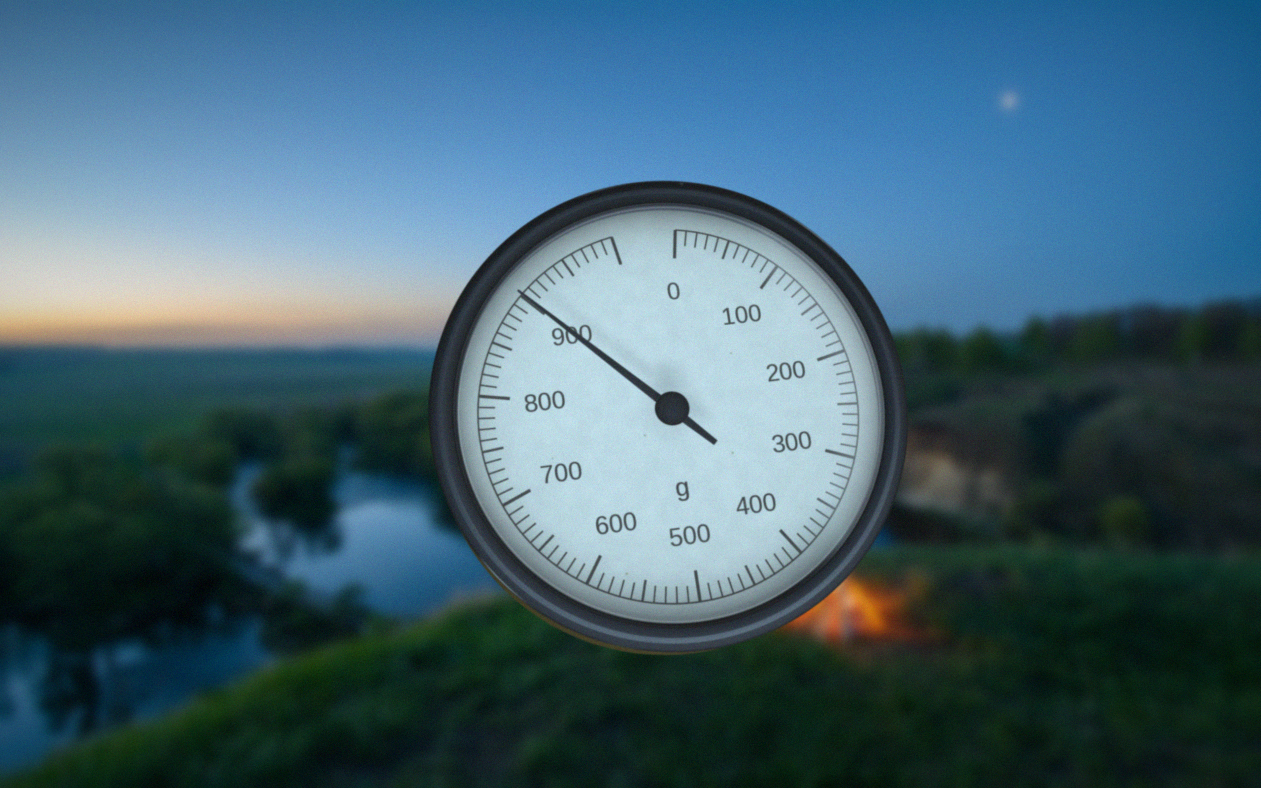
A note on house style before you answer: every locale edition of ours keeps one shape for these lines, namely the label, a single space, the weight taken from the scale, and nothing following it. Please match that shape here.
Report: 900 g
